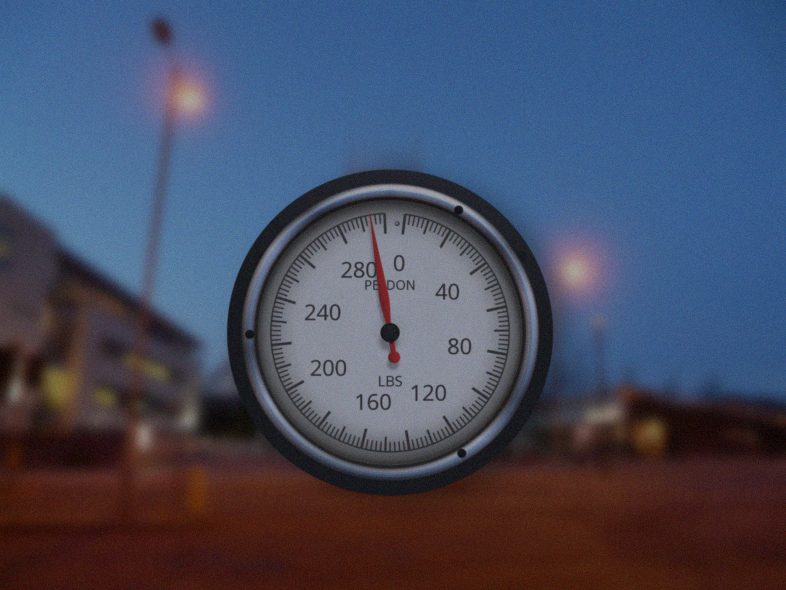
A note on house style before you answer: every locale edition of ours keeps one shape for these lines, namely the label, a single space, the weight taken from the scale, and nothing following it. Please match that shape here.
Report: 294 lb
